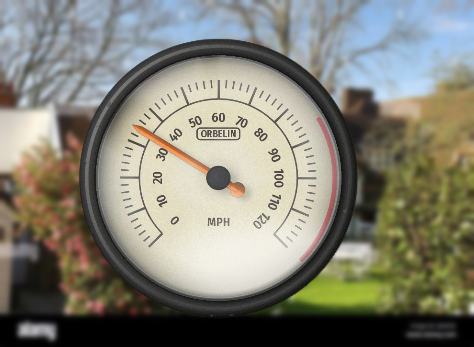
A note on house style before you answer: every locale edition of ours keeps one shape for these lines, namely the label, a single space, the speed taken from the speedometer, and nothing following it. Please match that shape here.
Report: 34 mph
